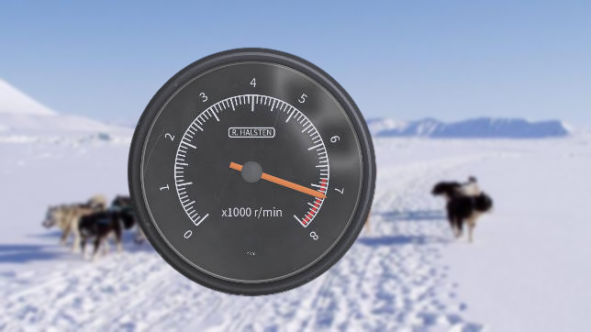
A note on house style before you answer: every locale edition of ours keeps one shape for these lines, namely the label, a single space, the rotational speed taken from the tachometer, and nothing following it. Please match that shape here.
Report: 7200 rpm
